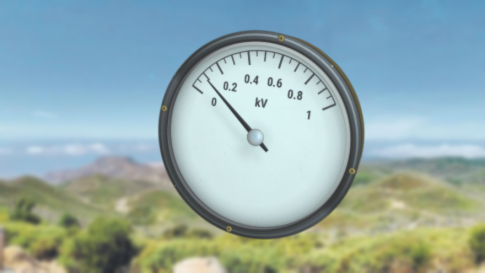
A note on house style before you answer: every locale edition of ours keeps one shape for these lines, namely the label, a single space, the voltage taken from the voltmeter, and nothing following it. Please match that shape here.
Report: 0.1 kV
